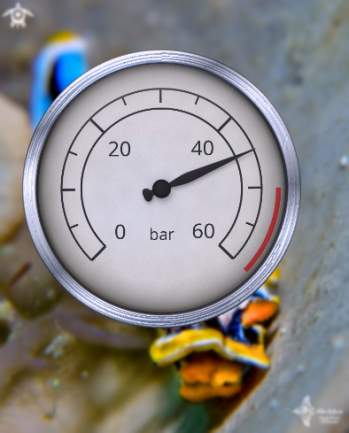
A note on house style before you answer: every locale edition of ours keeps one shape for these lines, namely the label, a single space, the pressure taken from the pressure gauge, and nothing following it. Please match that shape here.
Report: 45 bar
